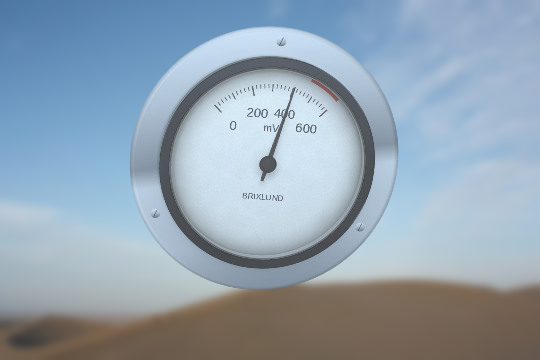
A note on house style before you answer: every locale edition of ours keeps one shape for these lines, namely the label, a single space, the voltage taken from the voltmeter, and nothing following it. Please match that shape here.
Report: 400 mV
